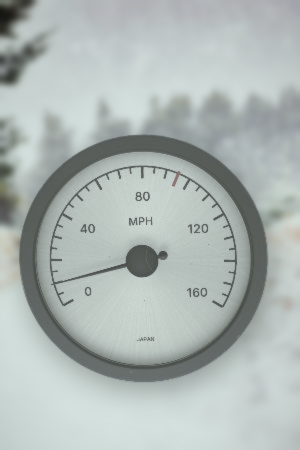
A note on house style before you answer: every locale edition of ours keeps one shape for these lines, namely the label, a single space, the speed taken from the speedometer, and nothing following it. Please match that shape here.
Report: 10 mph
